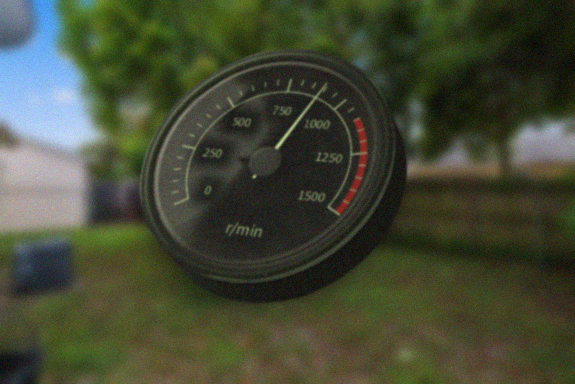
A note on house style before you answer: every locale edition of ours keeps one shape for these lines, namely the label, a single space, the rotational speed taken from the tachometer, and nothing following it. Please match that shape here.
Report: 900 rpm
